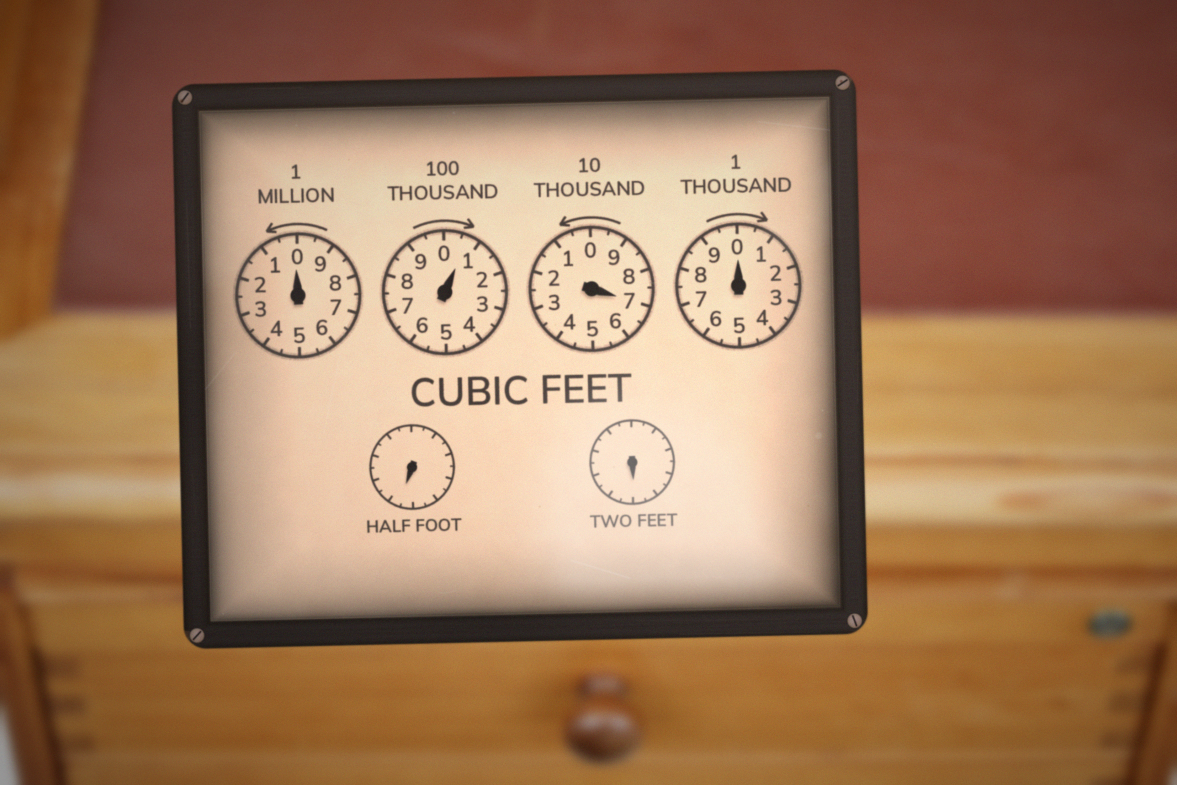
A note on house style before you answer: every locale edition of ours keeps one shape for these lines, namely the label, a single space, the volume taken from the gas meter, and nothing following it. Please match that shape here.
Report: 7000 ft³
